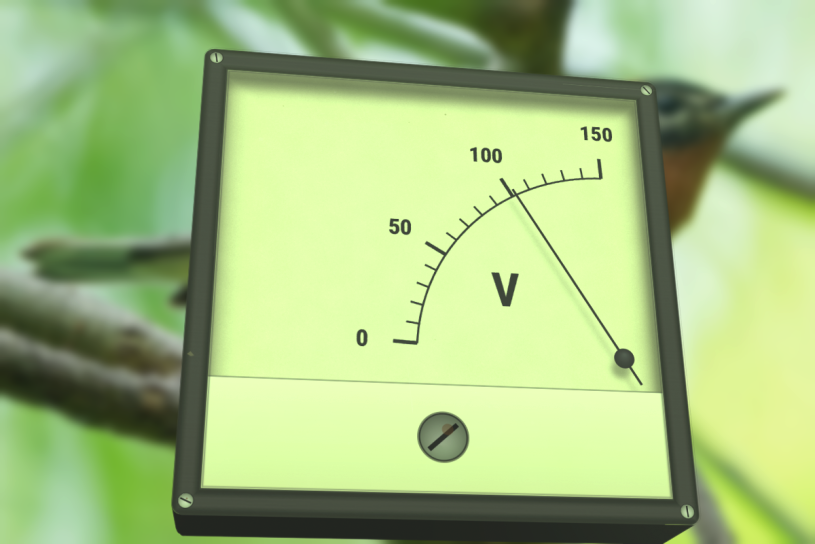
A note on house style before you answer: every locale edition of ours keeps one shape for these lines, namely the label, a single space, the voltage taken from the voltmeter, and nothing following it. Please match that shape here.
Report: 100 V
